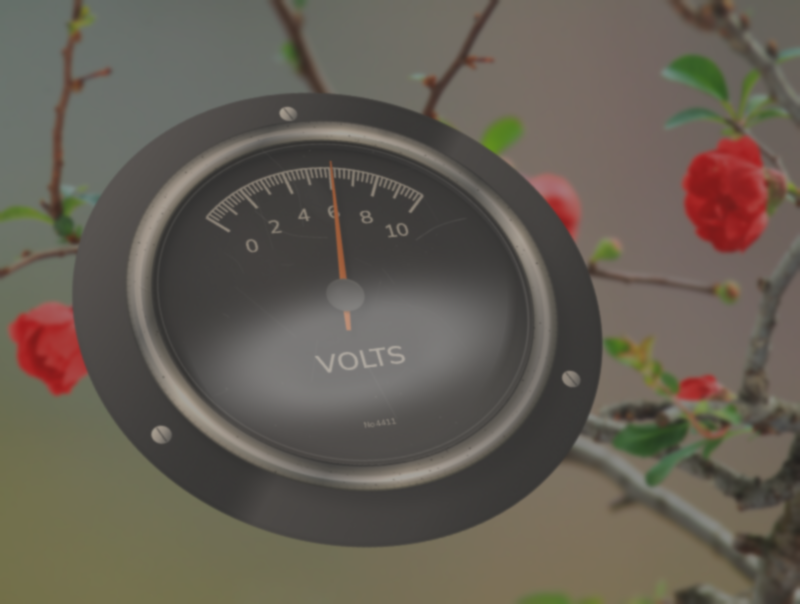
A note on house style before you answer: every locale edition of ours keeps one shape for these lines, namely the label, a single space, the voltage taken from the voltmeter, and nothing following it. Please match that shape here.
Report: 6 V
